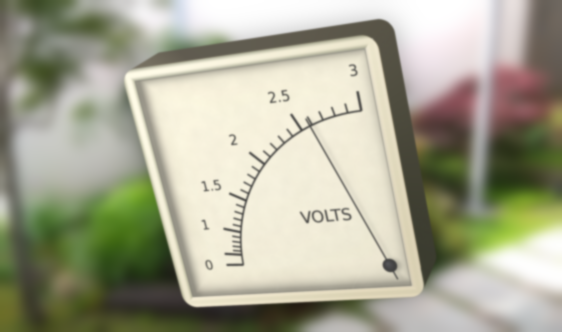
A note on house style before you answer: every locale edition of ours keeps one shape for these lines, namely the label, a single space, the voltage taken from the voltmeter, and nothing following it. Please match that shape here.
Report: 2.6 V
